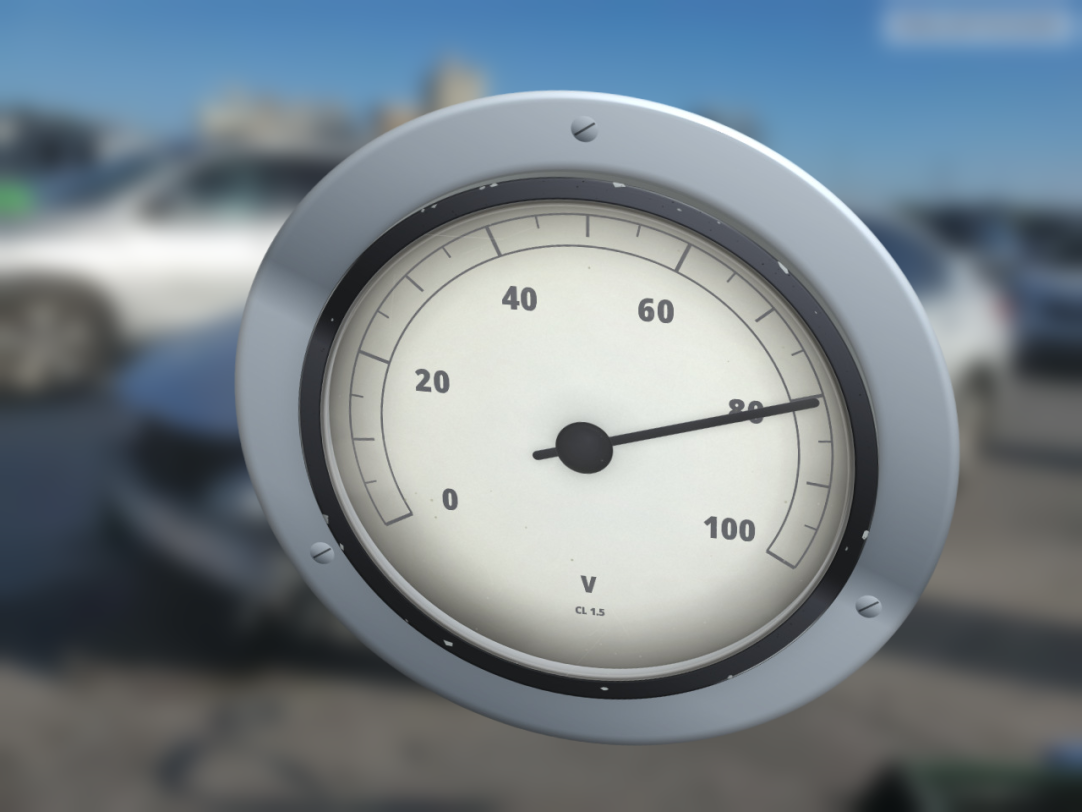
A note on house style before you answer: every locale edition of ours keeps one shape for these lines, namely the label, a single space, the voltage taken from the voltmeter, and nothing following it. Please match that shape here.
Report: 80 V
